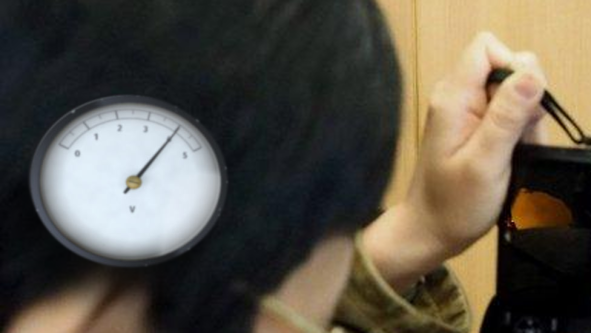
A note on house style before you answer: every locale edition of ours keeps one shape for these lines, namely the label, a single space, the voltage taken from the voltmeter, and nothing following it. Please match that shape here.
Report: 4 V
